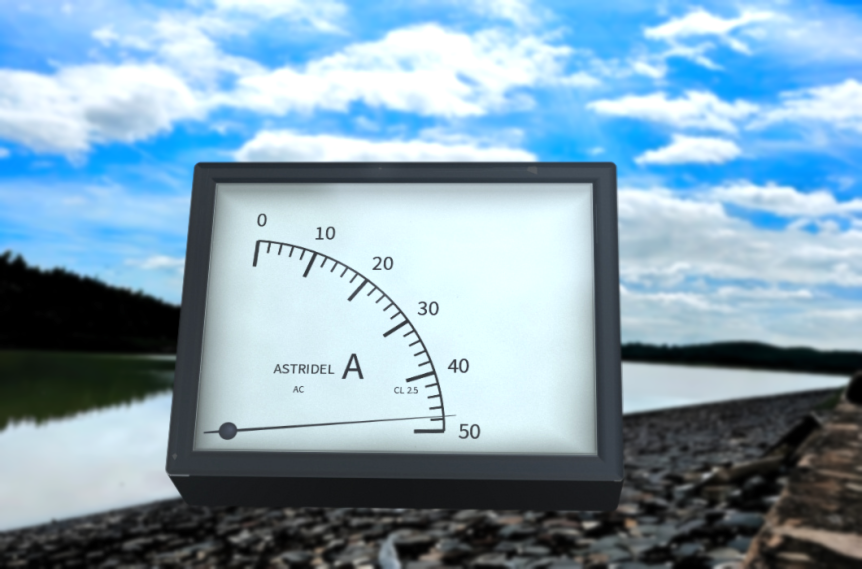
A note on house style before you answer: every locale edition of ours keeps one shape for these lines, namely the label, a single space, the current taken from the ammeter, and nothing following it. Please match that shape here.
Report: 48 A
